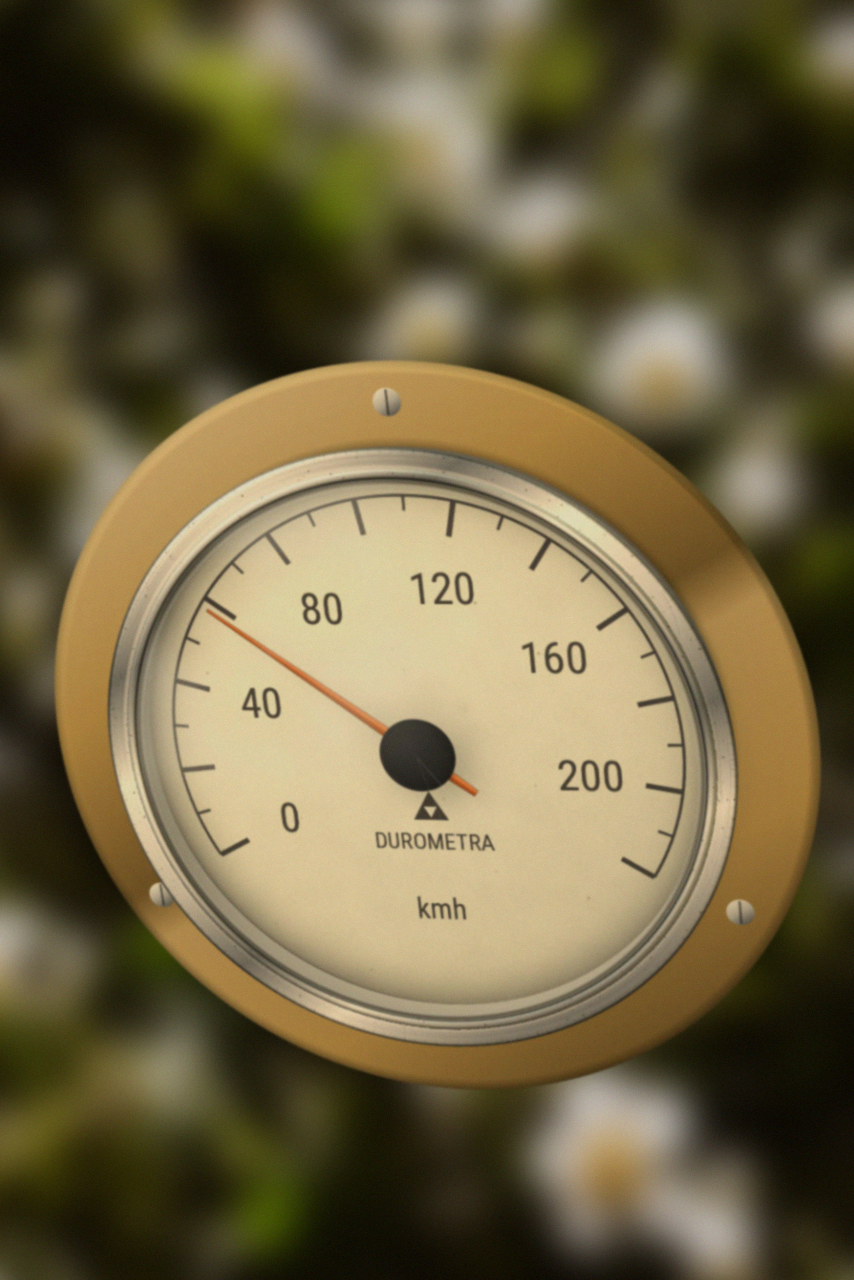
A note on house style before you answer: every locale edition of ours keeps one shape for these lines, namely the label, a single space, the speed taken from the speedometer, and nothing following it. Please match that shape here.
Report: 60 km/h
